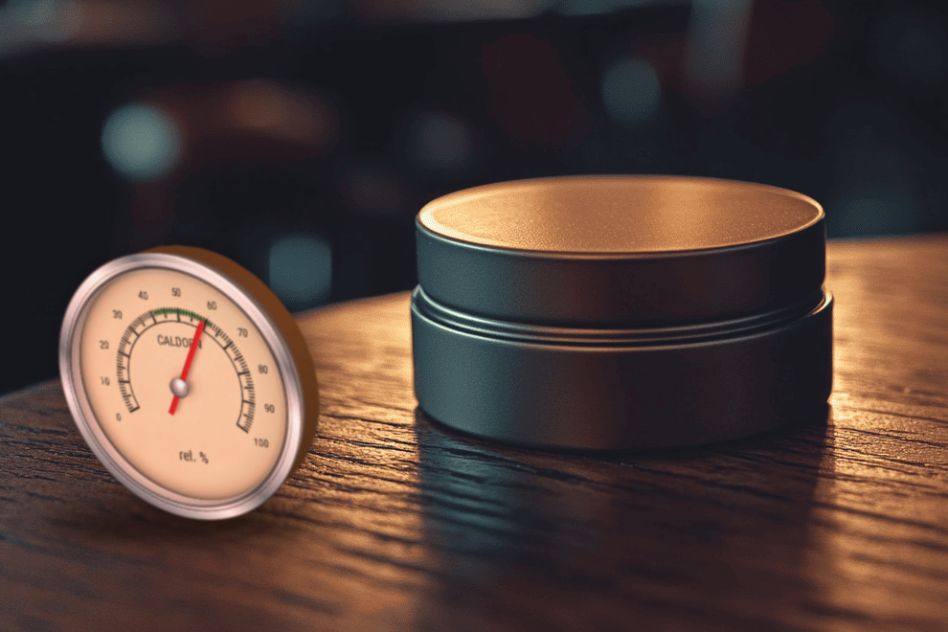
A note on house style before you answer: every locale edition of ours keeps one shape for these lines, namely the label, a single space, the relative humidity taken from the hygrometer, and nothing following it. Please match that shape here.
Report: 60 %
